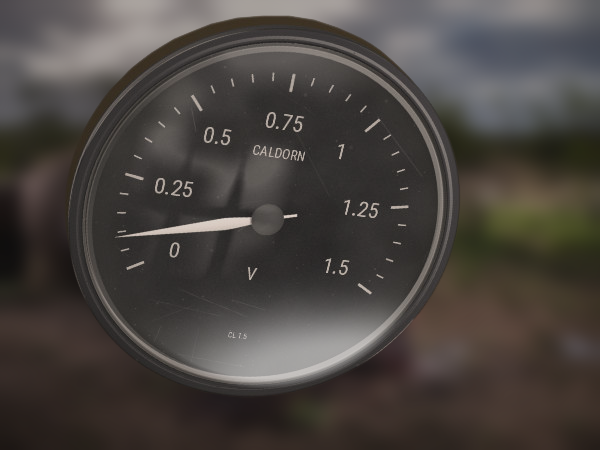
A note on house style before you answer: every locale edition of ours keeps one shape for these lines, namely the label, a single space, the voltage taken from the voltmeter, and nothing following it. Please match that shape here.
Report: 0.1 V
